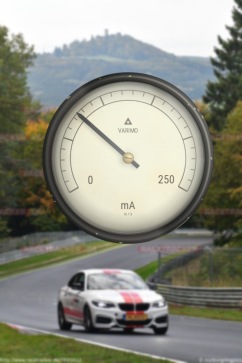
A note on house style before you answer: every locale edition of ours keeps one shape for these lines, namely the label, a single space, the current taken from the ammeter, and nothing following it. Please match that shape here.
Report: 75 mA
